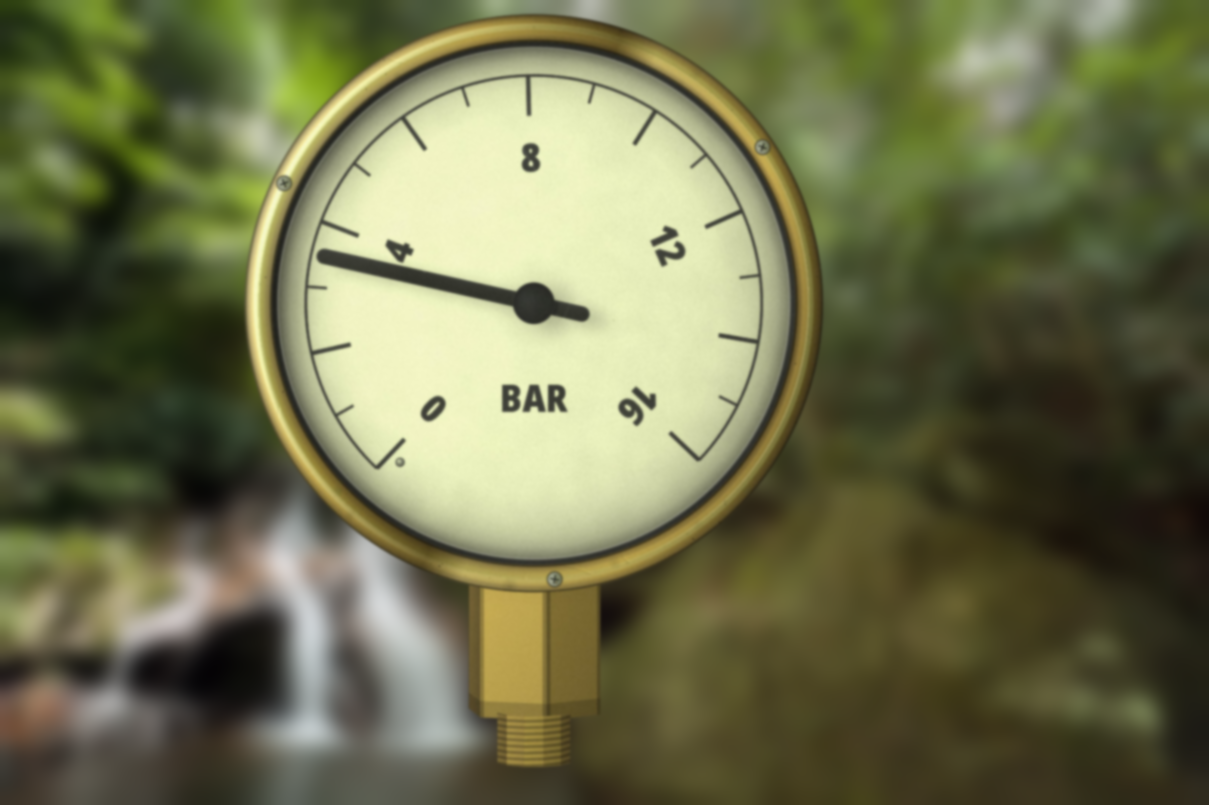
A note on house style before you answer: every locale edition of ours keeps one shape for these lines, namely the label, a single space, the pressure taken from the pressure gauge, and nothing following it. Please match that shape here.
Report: 3.5 bar
